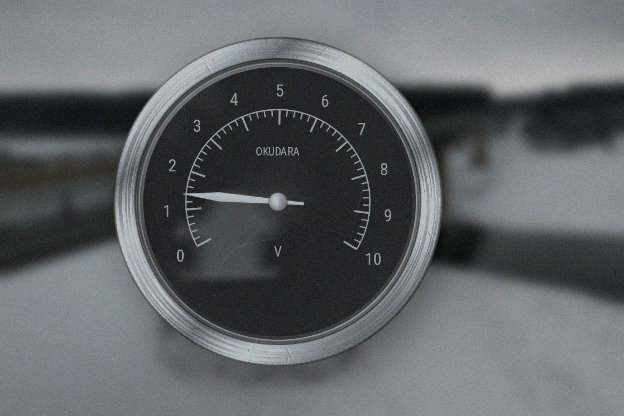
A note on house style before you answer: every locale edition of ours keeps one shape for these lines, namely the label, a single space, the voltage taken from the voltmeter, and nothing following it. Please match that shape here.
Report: 1.4 V
